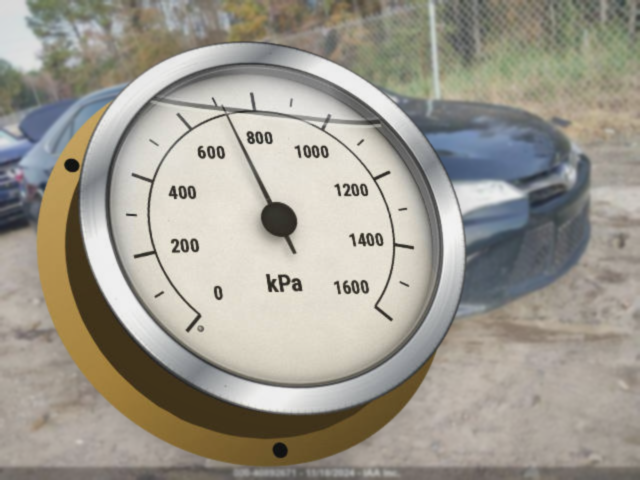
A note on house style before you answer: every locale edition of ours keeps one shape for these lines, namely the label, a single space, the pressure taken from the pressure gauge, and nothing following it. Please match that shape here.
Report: 700 kPa
